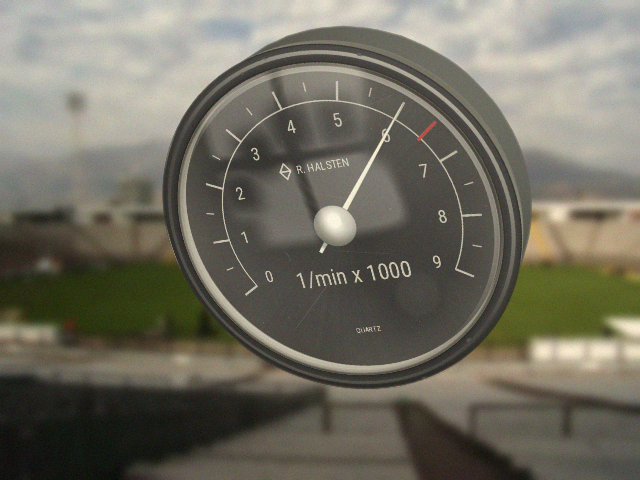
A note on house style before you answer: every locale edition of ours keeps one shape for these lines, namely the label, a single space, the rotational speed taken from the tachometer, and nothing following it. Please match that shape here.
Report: 6000 rpm
